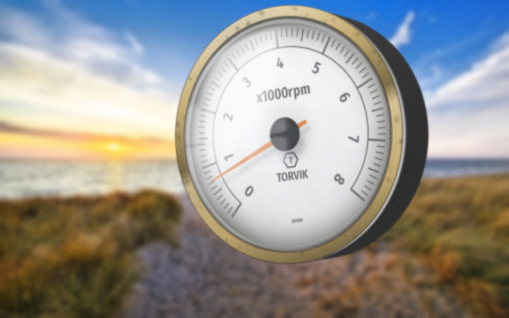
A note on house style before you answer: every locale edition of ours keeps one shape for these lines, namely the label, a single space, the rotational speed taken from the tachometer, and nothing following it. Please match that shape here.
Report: 700 rpm
